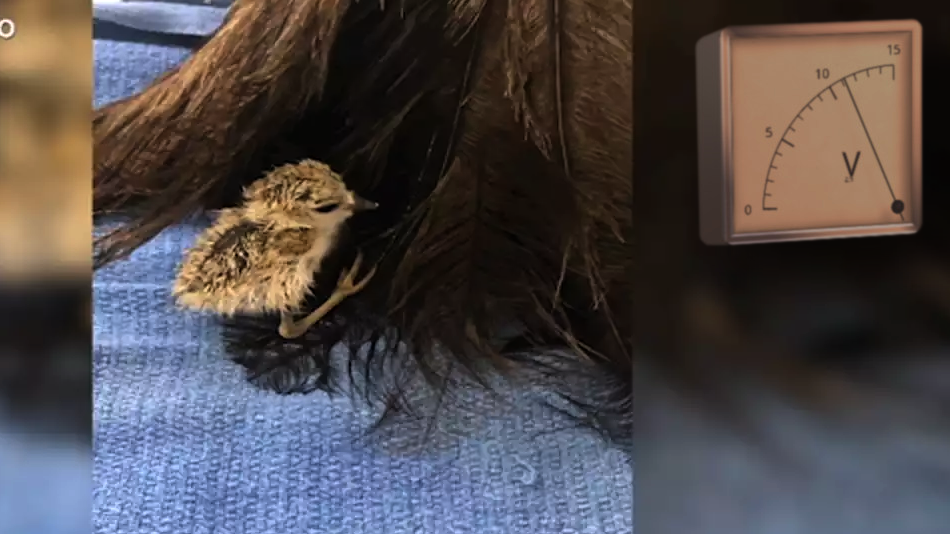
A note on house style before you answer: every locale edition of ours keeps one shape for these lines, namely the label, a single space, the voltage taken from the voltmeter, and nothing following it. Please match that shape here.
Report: 11 V
